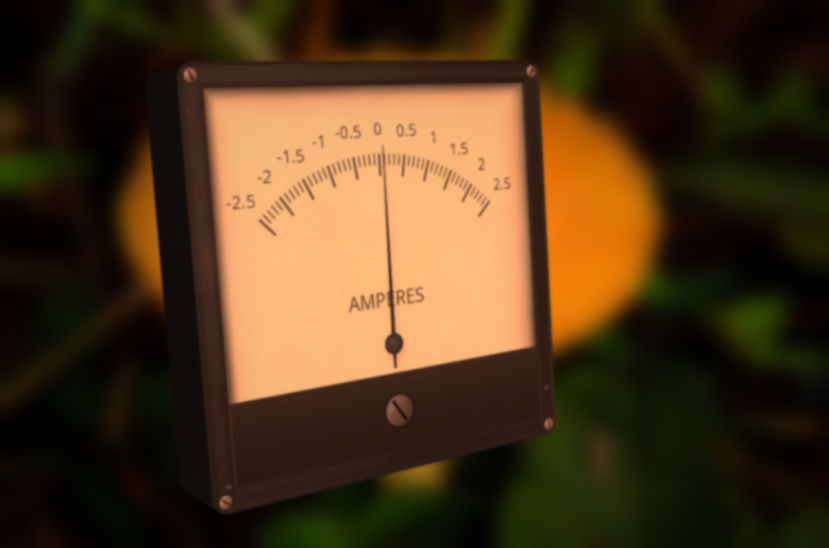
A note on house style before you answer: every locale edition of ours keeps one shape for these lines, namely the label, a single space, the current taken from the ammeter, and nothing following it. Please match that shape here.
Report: 0 A
